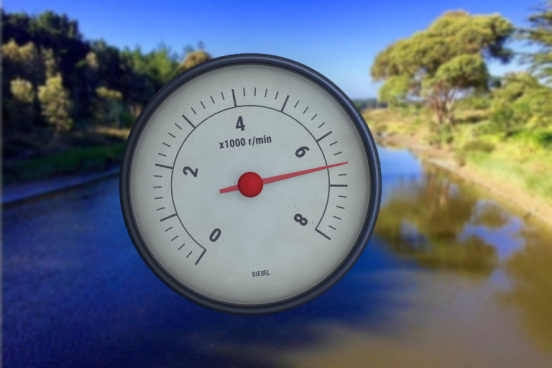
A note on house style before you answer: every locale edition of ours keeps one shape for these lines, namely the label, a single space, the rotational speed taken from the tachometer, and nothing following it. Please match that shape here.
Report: 6600 rpm
